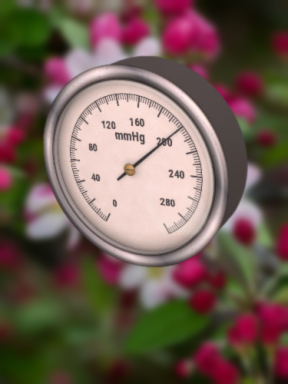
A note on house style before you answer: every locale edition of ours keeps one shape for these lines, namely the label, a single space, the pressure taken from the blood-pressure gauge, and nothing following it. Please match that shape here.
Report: 200 mmHg
